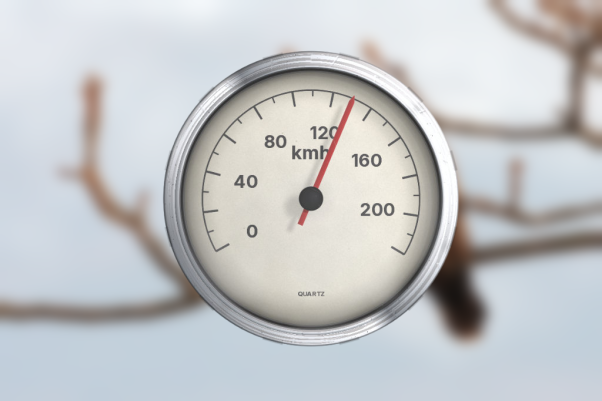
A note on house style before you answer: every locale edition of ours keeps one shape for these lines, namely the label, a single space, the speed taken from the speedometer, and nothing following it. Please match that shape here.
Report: 130 km/h
